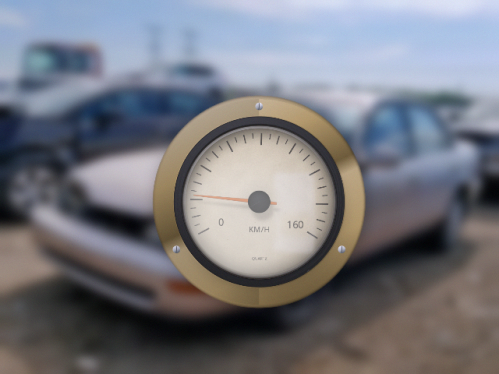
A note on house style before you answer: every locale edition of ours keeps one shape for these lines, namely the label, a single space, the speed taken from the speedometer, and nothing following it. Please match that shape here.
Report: 22.5 km/h
